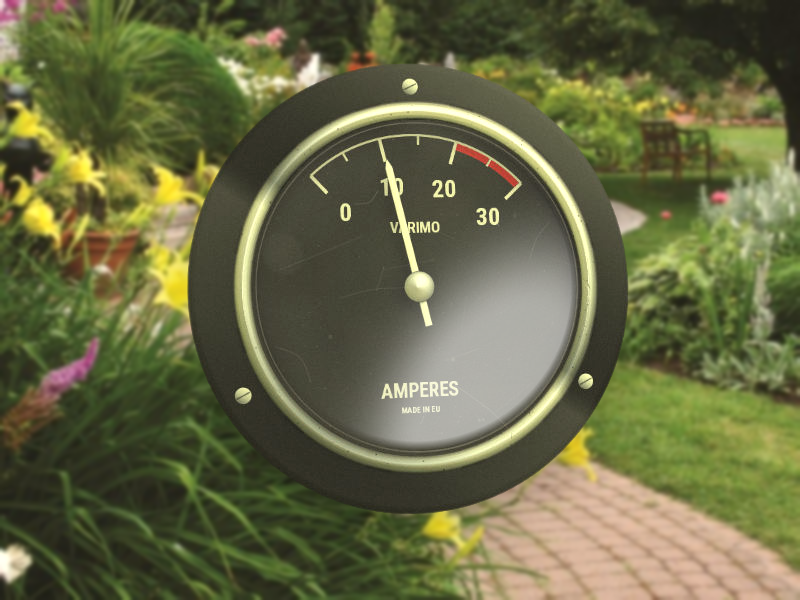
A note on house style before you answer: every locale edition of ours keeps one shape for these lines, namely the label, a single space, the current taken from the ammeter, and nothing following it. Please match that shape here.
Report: 10 A
